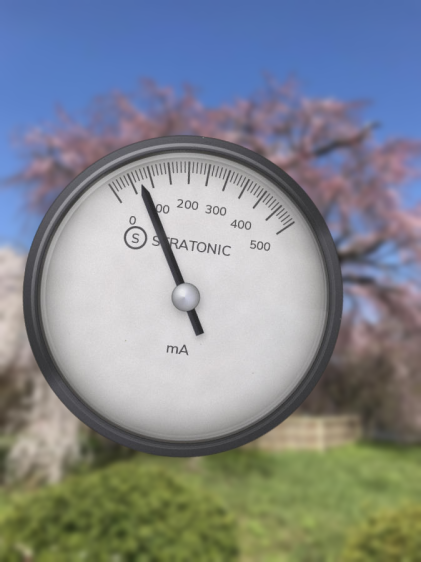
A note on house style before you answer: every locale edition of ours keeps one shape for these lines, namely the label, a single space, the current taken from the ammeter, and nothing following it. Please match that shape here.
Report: 70 mA
